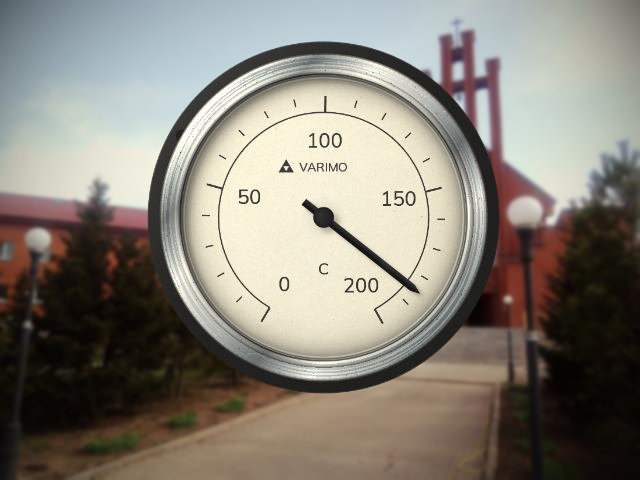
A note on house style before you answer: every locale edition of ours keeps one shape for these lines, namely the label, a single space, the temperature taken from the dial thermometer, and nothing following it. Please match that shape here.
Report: 185 °C
